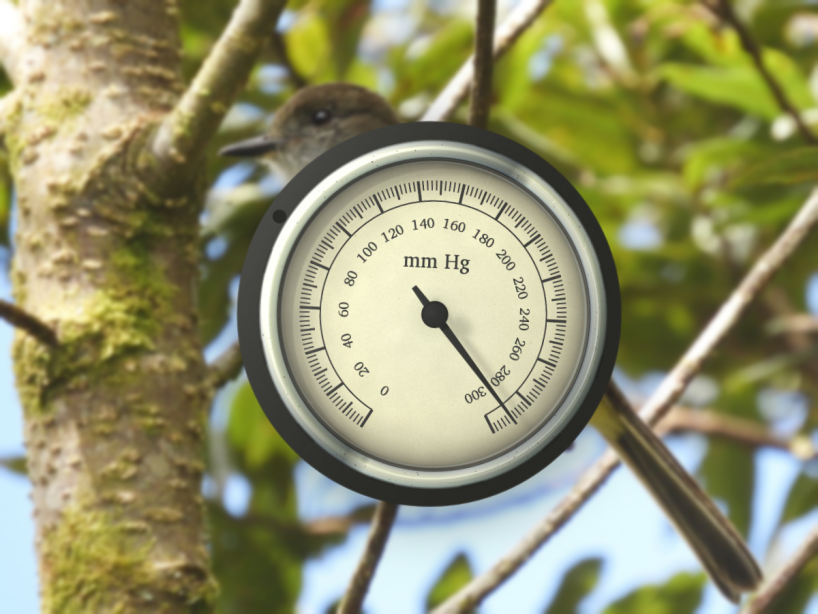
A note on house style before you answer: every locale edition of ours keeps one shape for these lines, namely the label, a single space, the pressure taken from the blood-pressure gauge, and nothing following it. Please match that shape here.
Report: 290 mmHg
